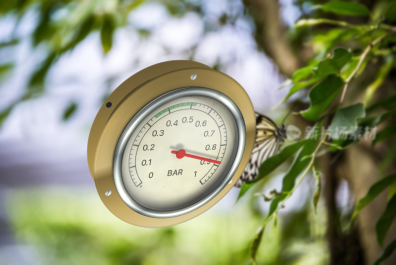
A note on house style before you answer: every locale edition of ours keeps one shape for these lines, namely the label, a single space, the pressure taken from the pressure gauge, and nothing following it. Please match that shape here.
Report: 0.88 bar
